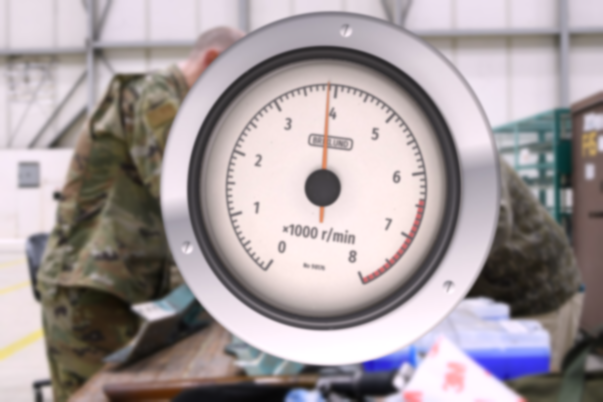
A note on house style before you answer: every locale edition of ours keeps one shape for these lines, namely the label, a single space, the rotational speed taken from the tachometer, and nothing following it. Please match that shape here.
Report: 3900 rpm
